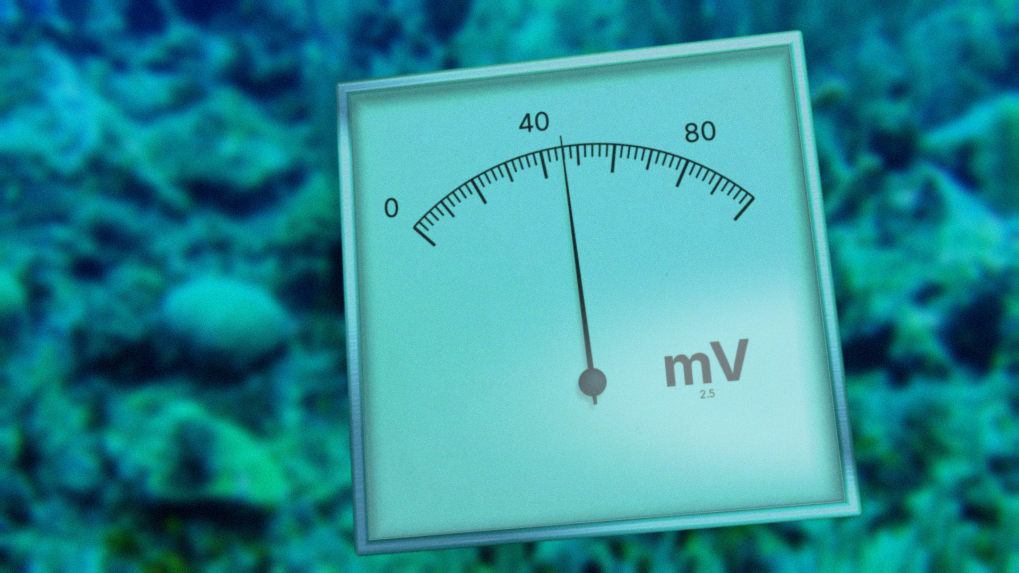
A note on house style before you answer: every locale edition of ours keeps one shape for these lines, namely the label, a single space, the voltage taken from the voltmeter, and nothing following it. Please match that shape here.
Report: 46 mV
